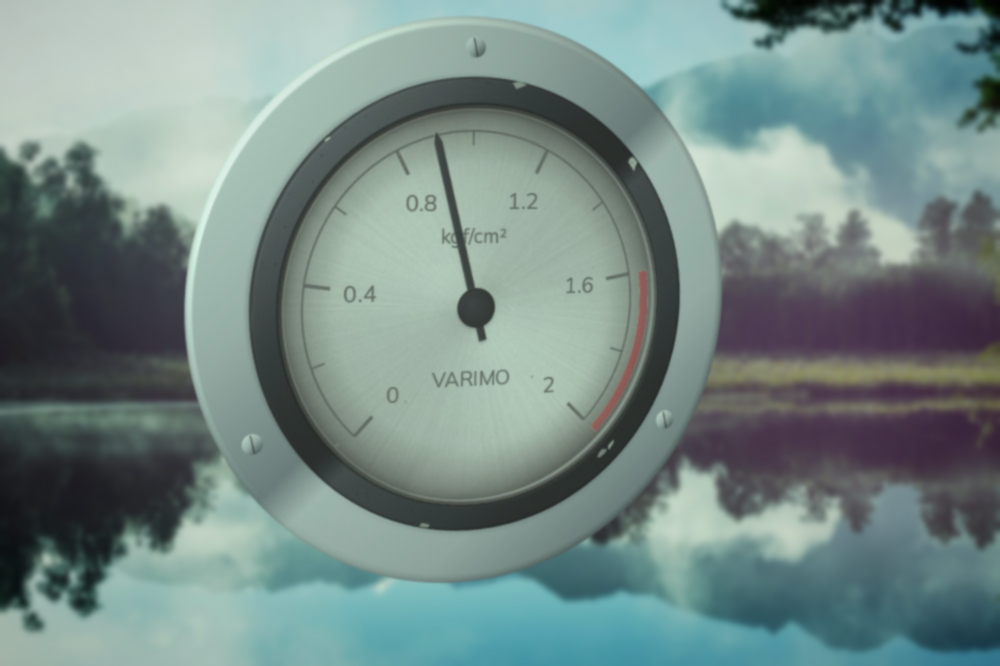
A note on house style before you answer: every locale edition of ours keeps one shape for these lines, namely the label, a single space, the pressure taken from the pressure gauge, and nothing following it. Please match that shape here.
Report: 0.9 kg/cm²
